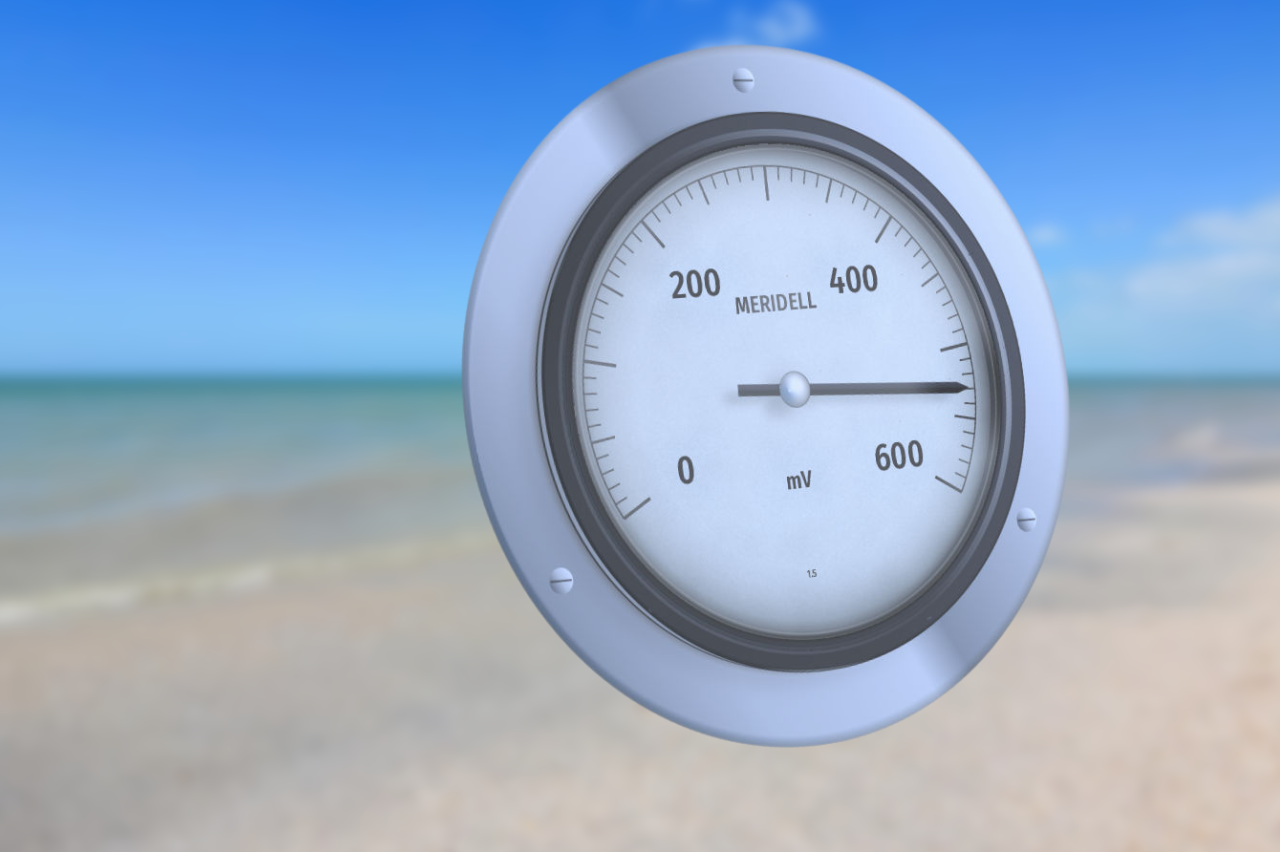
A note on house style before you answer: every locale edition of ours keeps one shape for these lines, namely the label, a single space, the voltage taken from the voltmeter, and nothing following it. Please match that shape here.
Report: 530 mV
